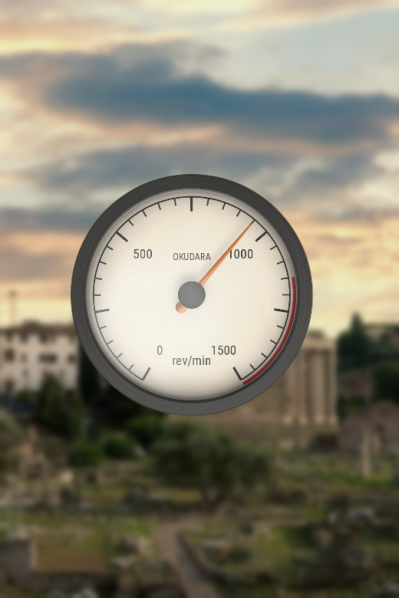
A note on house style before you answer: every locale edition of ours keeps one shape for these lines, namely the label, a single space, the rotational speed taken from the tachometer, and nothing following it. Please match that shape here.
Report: 950 rpm
